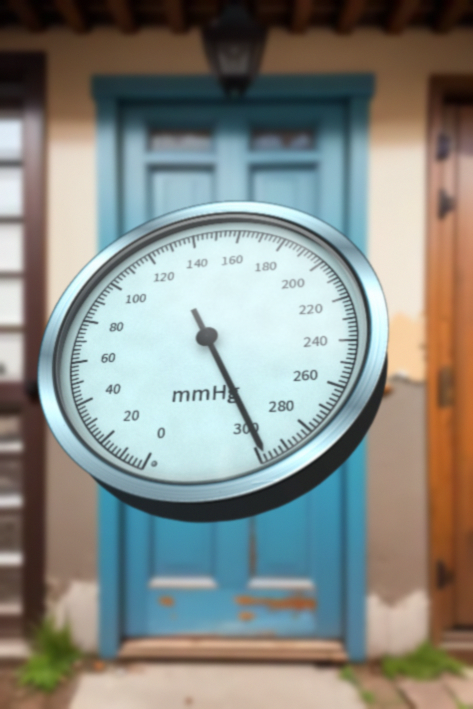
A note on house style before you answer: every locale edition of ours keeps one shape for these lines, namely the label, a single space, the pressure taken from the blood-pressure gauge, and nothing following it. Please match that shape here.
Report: 298 mmHg
